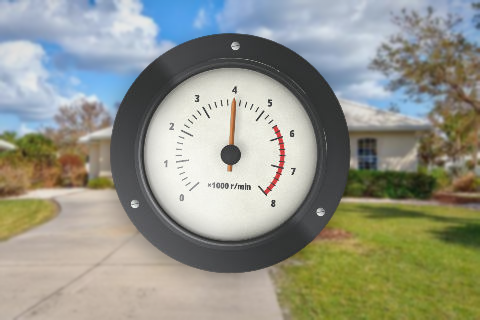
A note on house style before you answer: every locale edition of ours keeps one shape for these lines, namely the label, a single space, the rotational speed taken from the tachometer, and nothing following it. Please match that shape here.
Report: 4000 rpm
